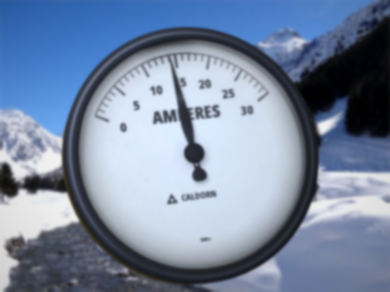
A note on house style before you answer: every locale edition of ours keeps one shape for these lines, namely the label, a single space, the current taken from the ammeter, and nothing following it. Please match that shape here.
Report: 14 A
